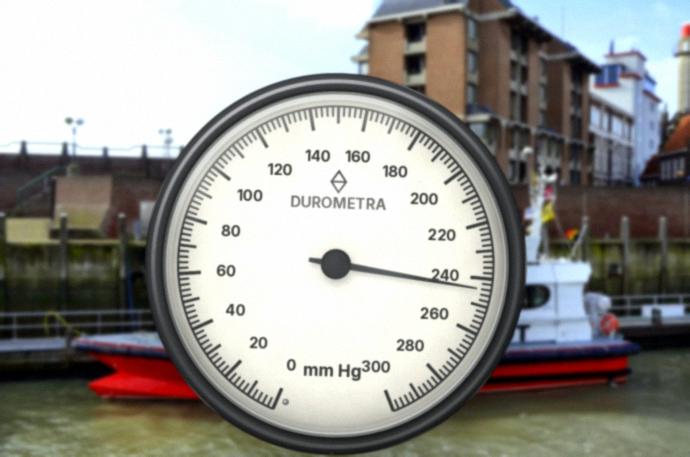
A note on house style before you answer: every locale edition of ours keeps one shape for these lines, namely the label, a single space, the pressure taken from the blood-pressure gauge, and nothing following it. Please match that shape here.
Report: 244 mmHg
